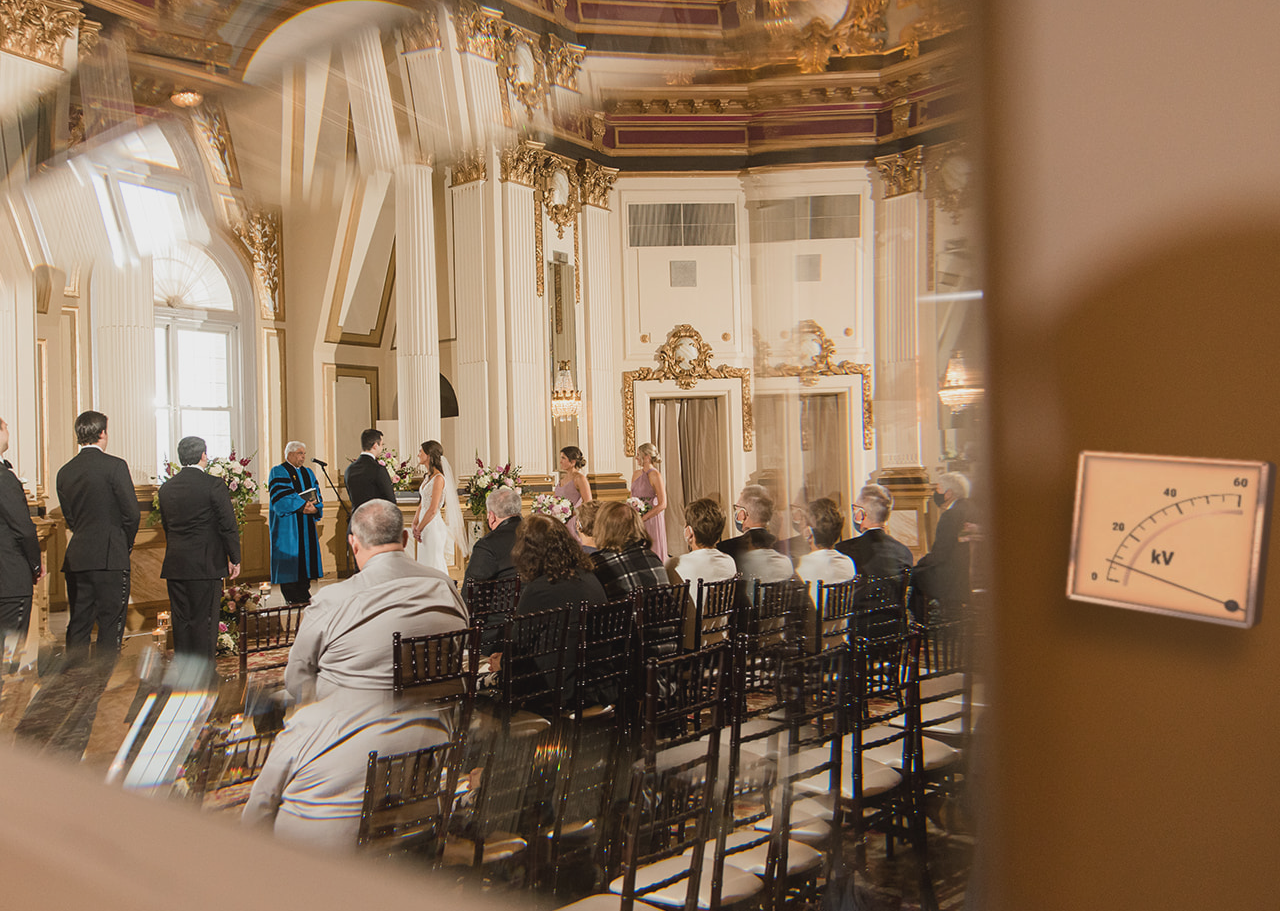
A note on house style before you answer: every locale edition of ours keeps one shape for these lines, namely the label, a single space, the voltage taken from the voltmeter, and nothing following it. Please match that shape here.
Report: 7.5 kV
